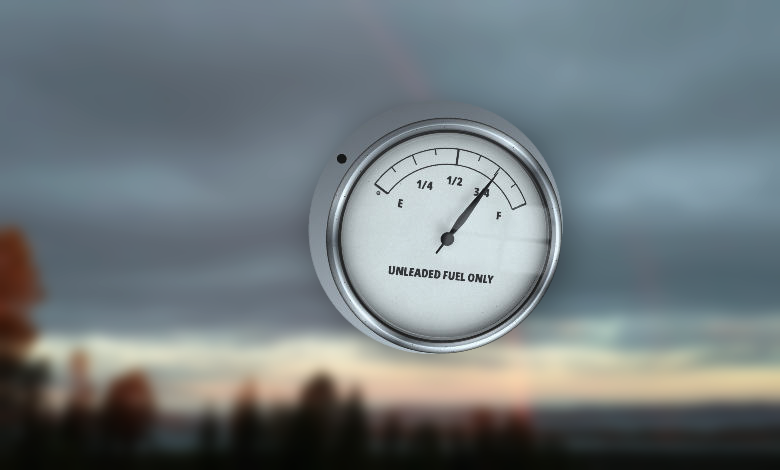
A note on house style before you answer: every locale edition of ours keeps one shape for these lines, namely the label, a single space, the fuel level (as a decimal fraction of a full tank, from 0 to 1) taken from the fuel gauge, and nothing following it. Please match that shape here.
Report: 0.75
